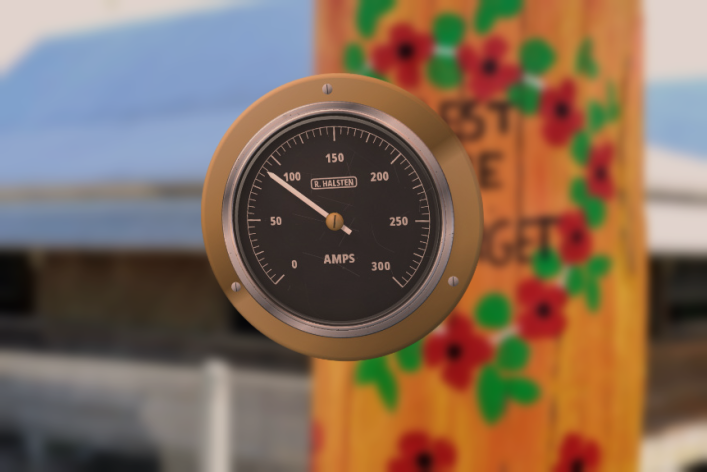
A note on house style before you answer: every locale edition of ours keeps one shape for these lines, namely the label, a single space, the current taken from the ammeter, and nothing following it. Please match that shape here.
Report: 90 A
